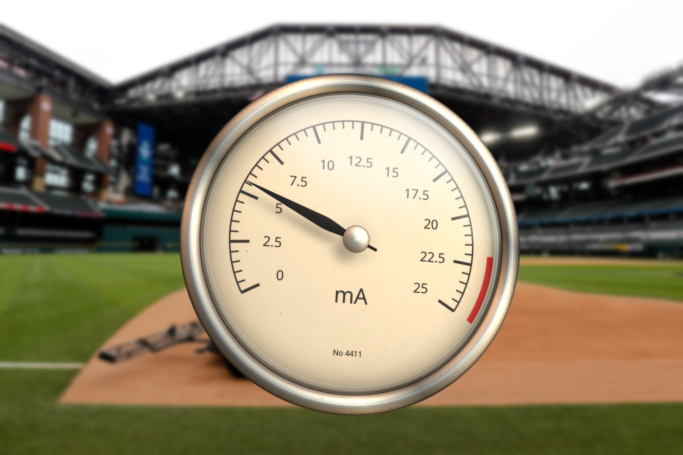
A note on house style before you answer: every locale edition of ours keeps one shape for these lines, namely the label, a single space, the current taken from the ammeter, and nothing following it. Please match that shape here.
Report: 5.5 mA
